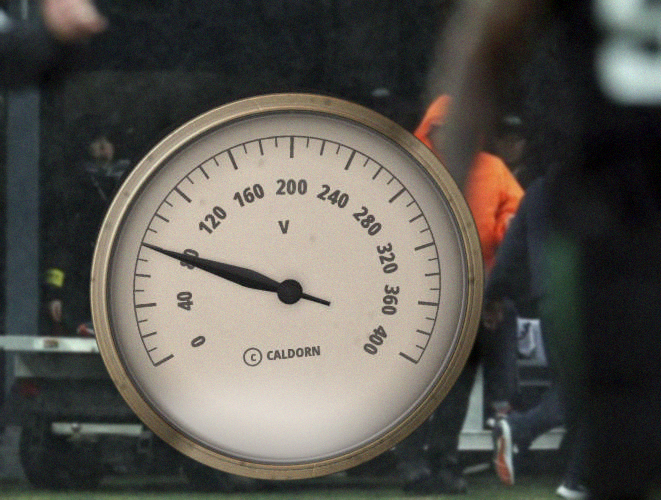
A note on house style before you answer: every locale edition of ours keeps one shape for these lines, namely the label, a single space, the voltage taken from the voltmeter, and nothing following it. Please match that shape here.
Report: 80 V
